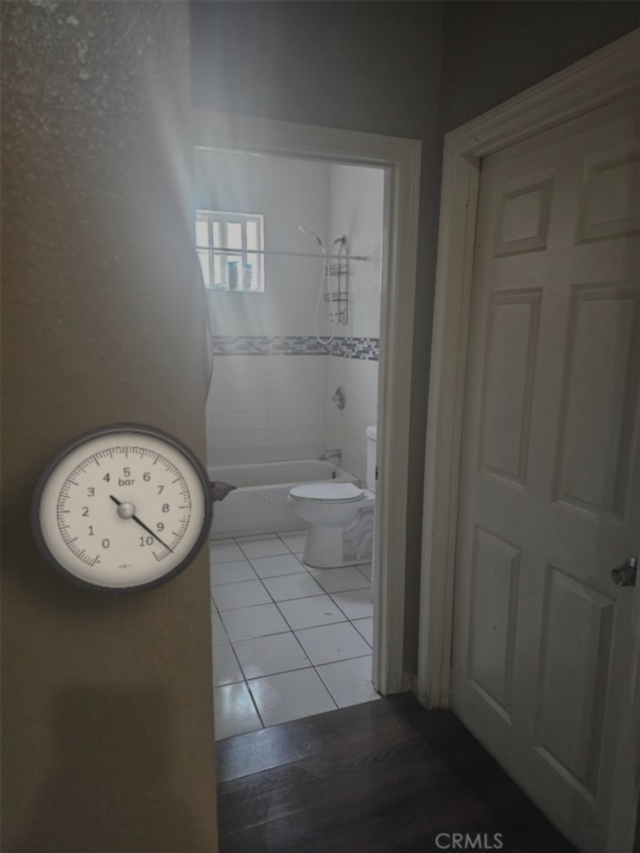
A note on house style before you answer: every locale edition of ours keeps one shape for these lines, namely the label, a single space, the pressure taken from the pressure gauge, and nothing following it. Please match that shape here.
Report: 9.5 bar
